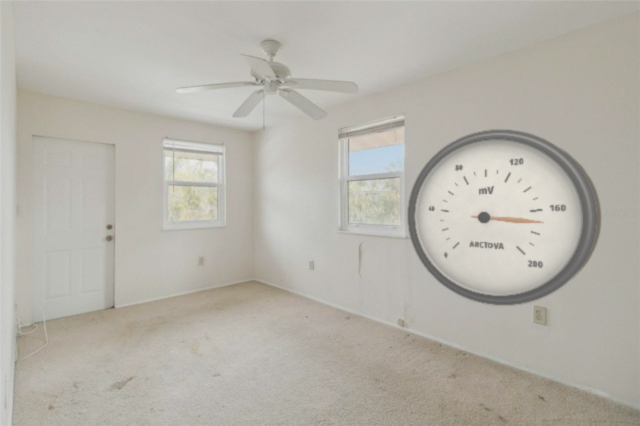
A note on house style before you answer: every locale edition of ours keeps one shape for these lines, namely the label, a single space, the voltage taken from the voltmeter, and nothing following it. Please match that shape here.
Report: 170 mV
